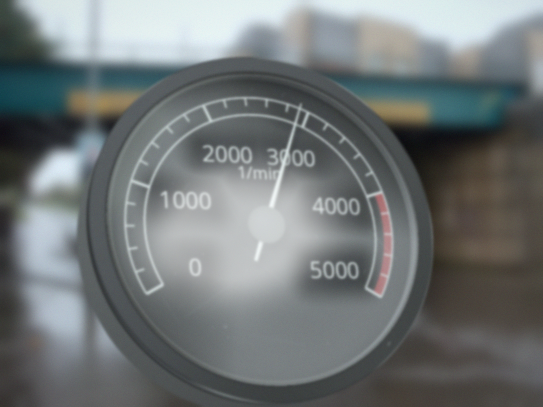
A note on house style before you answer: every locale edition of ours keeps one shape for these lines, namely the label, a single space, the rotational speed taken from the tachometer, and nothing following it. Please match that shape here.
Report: 2900 rpm
